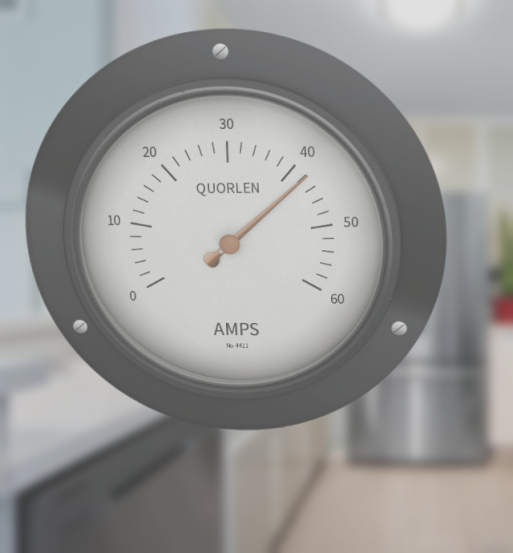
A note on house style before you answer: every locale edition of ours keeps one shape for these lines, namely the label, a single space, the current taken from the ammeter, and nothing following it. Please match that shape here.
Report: 42 A
